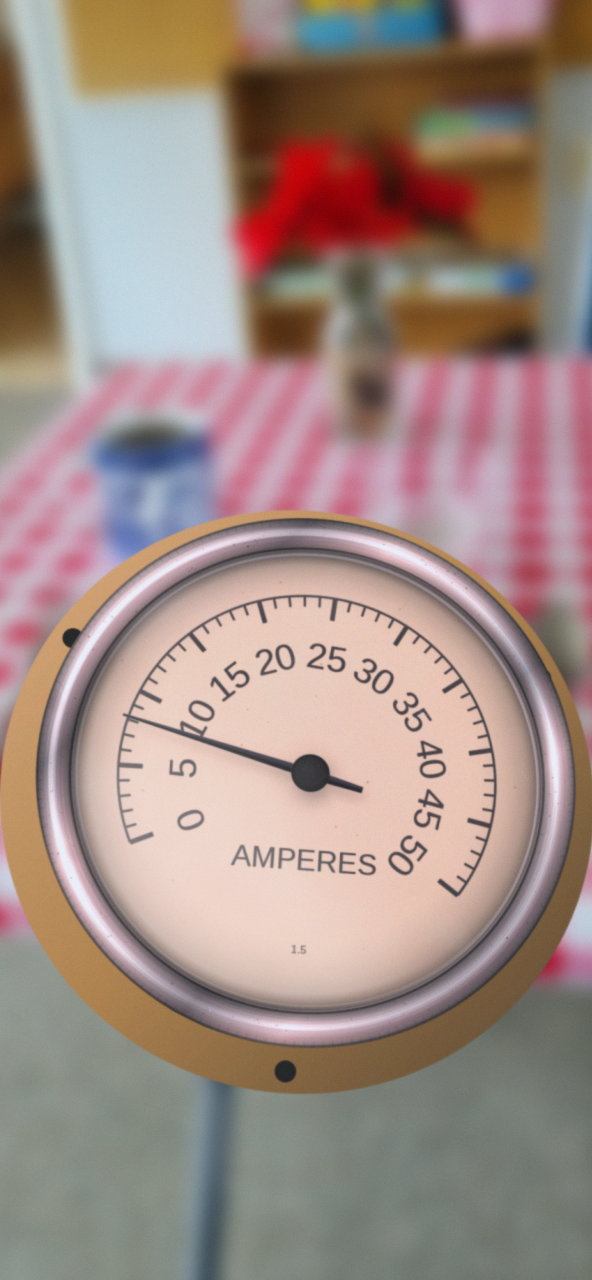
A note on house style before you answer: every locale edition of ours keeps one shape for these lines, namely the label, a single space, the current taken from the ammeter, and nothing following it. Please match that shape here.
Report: 8 A
